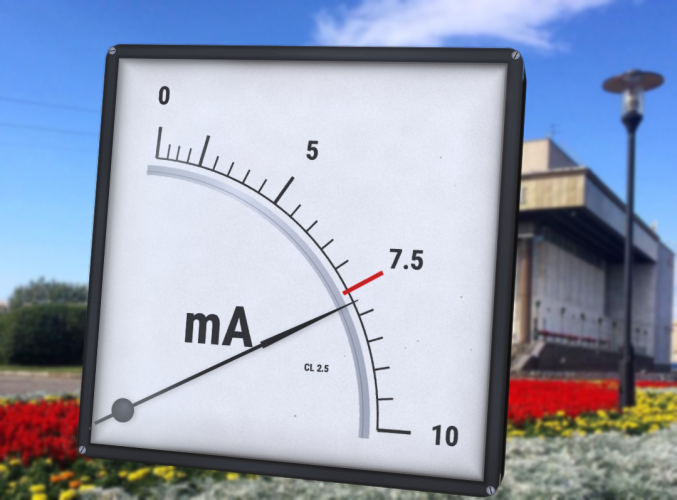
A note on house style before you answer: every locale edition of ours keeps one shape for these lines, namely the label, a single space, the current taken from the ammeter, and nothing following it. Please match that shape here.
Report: 7.75 mA
